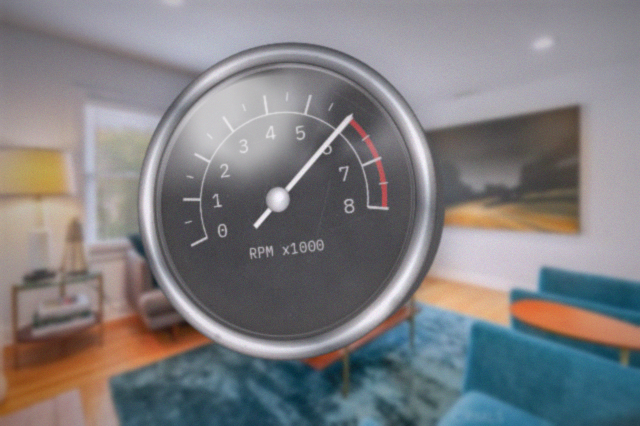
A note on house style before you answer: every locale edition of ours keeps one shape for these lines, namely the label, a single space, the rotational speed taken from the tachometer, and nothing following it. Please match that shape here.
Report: 6000 rpm
